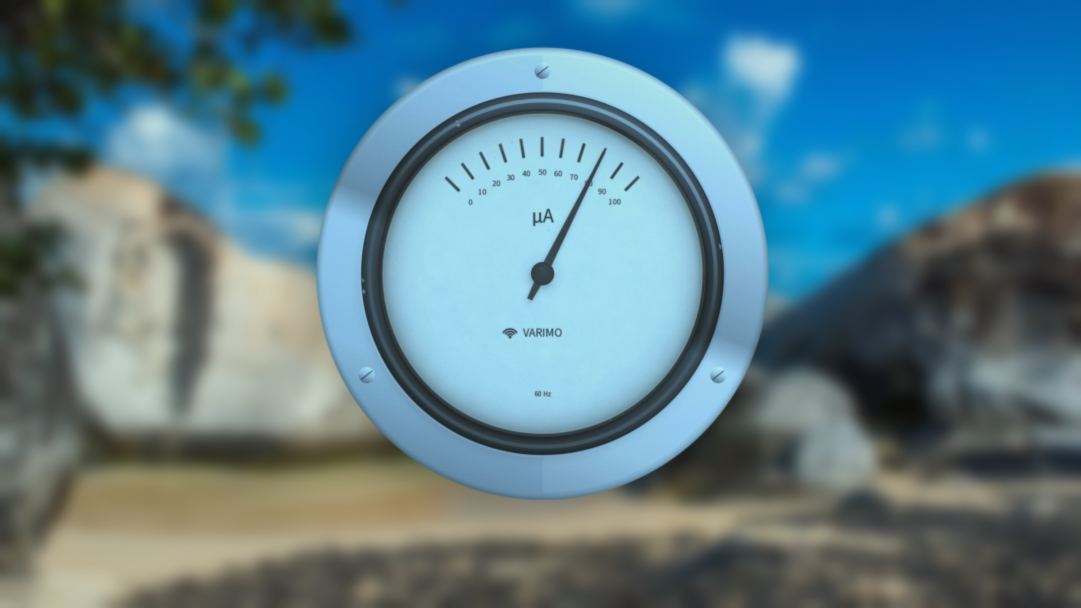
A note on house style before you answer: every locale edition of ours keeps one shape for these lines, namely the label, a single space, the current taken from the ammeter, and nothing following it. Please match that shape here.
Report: 80 µA
